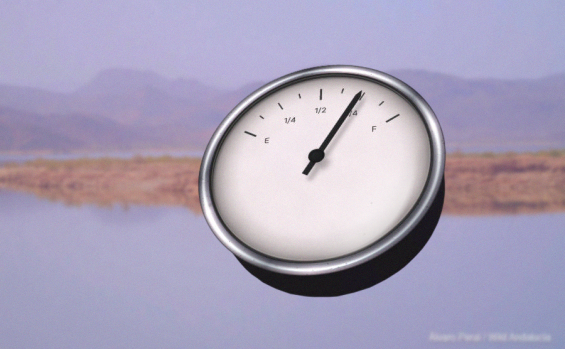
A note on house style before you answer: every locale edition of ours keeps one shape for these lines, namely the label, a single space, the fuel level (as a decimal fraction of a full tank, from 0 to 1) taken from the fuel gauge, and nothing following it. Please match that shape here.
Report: 0.75
